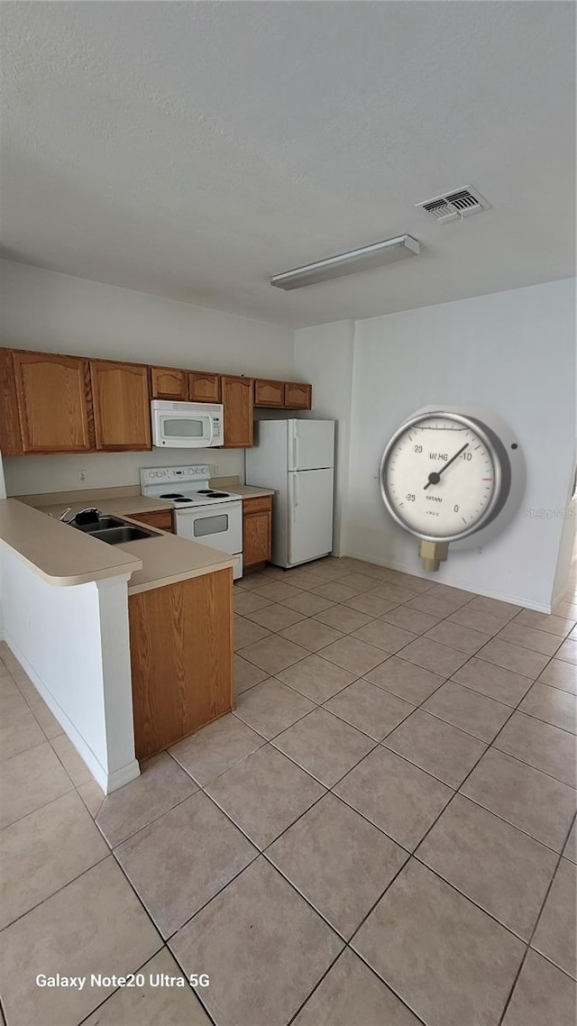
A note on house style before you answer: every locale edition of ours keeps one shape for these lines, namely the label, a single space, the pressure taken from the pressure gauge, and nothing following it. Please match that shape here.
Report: -11 inHg
